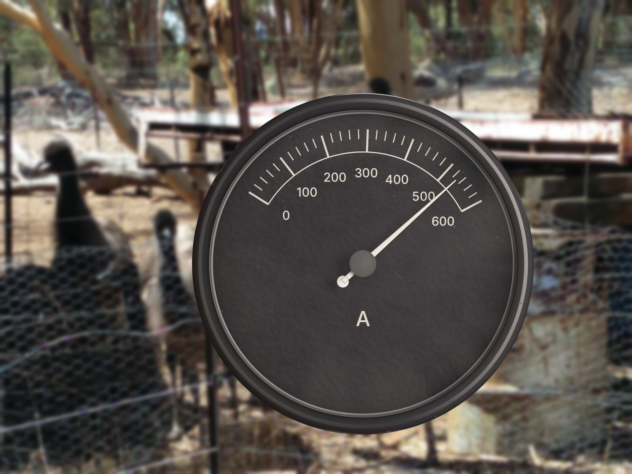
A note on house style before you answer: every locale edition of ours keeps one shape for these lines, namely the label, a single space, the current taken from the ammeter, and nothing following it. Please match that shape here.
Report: 530 A
